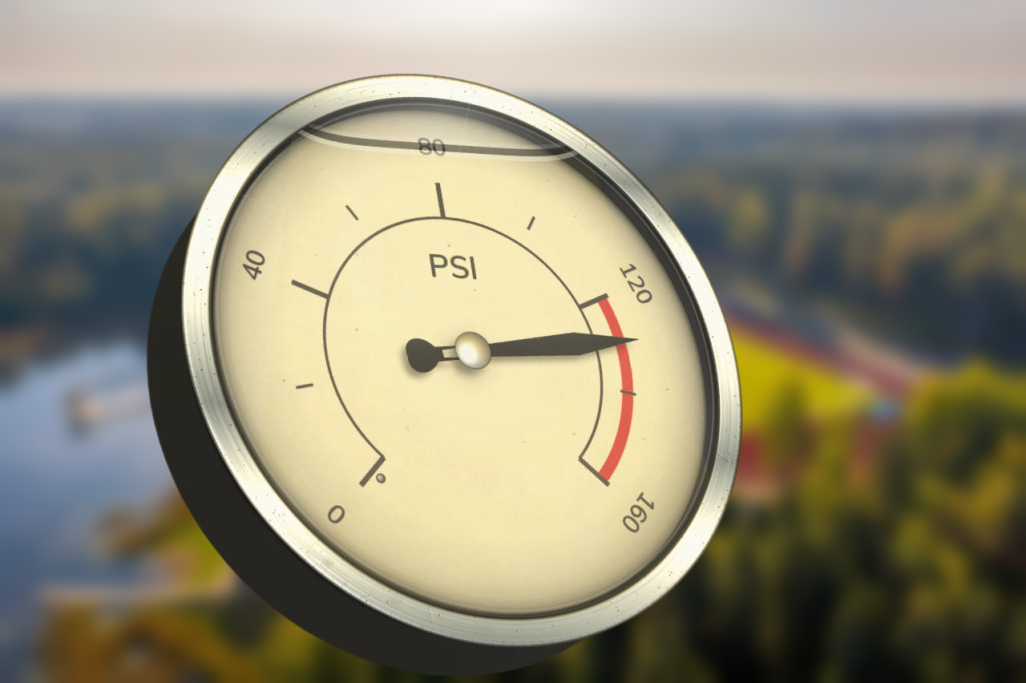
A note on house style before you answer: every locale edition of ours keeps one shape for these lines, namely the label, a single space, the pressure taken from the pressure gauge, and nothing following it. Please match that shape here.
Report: 130 psi
